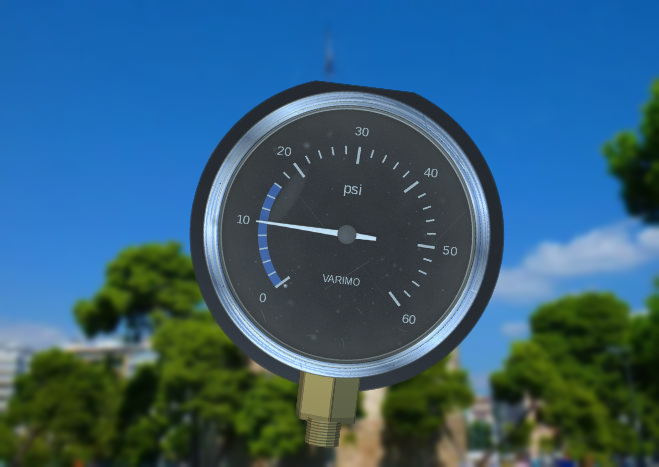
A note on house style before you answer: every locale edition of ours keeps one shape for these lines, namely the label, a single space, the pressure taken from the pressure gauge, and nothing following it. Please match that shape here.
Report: 10 psi
